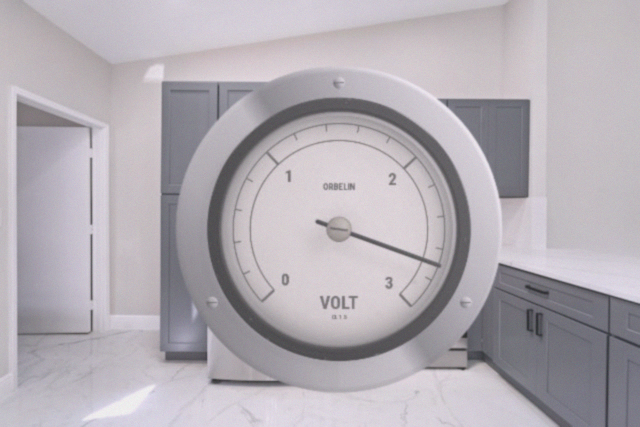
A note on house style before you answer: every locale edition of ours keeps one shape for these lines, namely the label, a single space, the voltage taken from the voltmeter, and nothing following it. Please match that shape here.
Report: 2.7 V
